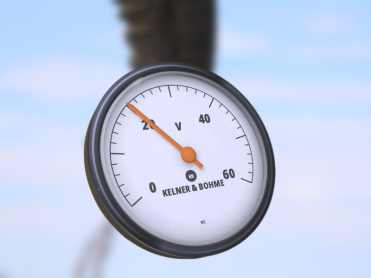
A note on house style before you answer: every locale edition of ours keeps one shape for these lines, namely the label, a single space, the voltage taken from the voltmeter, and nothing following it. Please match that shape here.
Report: 20 V
